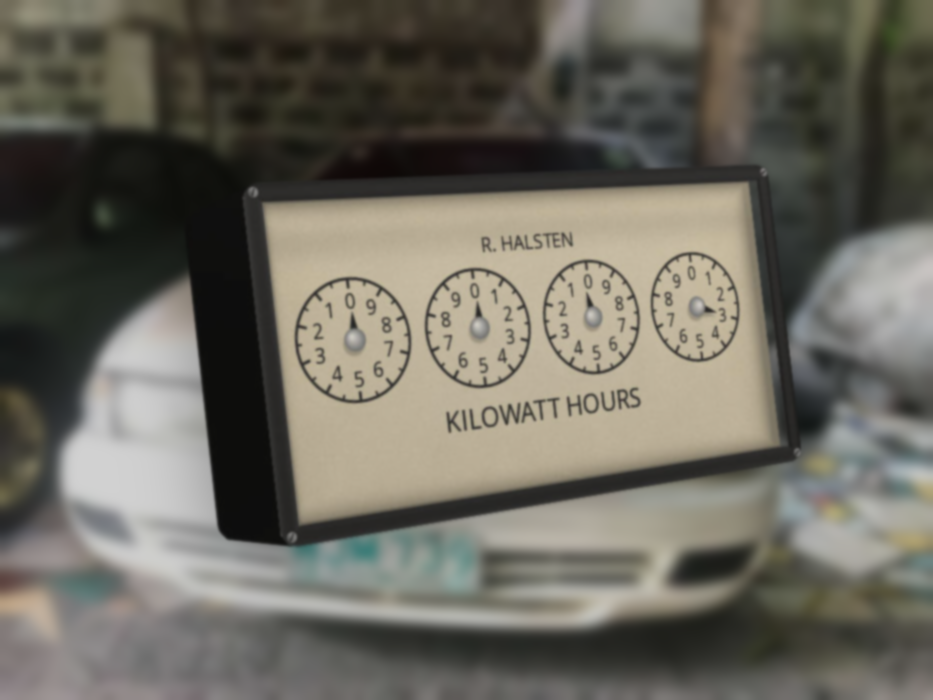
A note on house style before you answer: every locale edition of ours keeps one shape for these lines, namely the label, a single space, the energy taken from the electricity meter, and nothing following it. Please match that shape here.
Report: 3 kWh
